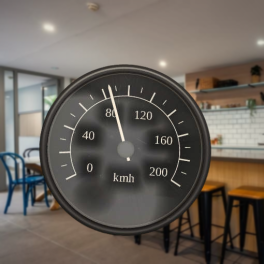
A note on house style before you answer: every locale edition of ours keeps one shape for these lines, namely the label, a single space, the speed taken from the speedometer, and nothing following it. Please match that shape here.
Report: 85 km/h
